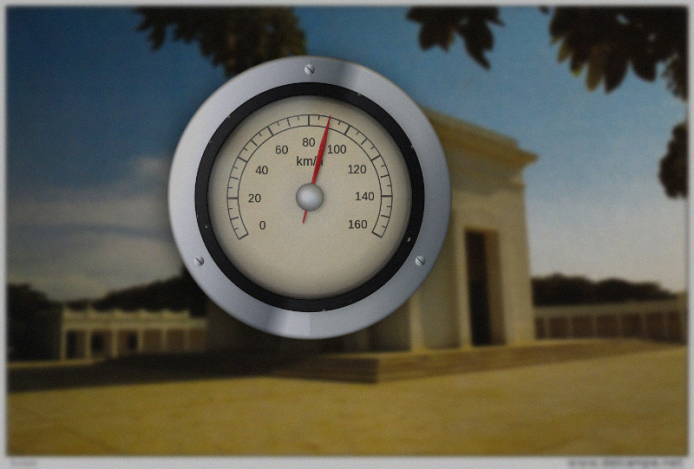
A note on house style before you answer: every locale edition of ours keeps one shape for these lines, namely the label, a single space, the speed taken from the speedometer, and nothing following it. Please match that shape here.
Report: 90 km/h
